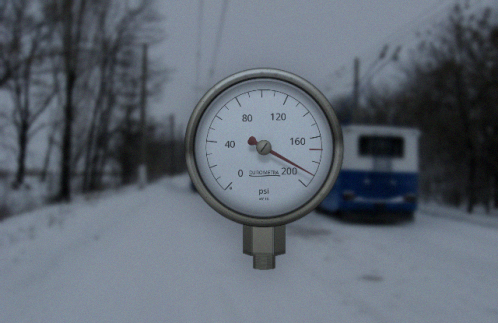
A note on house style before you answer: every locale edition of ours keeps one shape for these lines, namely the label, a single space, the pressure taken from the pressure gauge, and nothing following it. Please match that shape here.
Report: 190 psi
